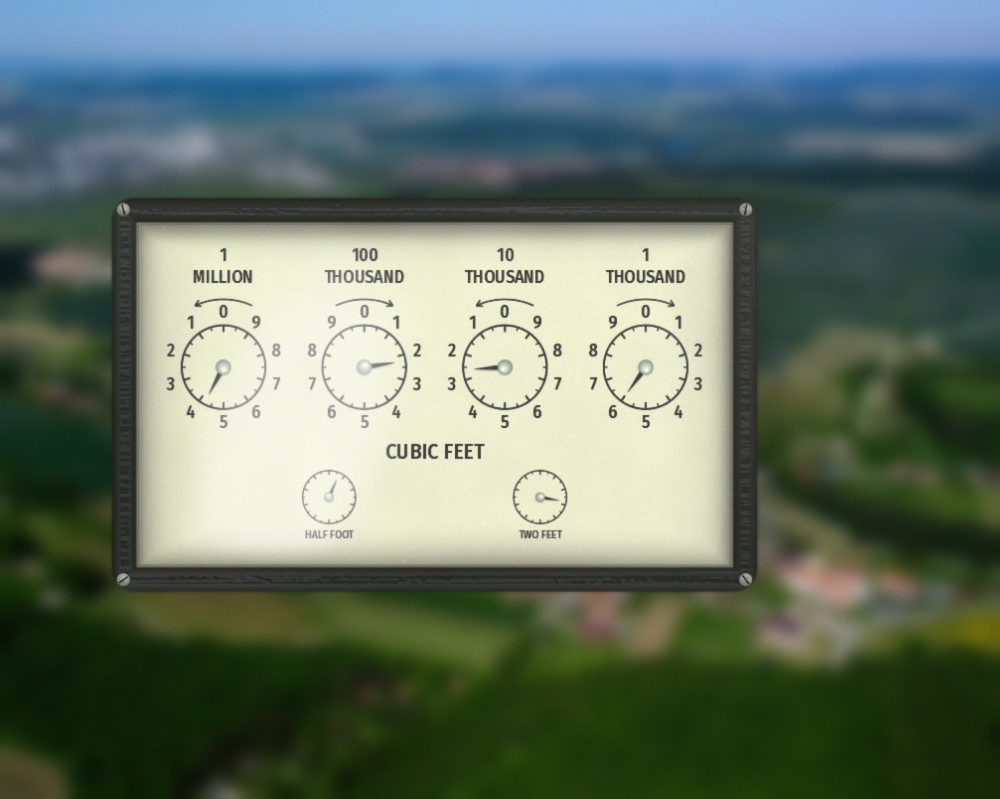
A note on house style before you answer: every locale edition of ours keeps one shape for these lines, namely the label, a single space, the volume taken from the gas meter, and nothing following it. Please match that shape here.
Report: 422600 ft³
